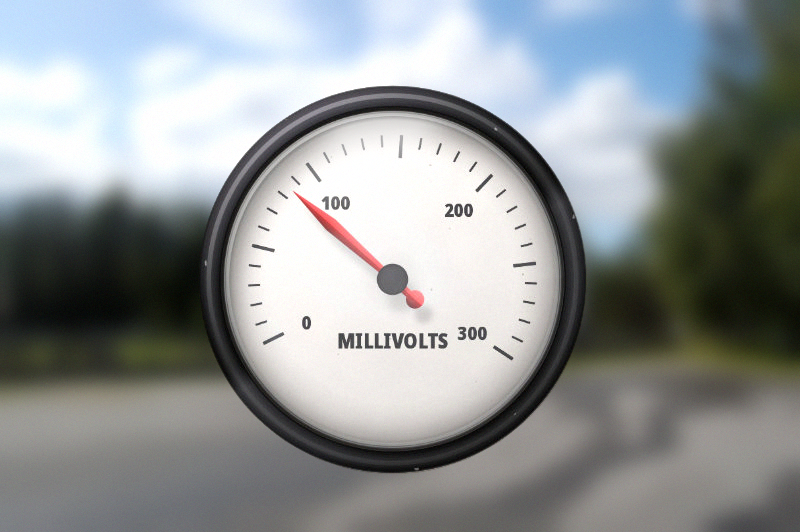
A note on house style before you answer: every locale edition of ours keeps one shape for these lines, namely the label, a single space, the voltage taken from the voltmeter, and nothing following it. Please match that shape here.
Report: 85 mV
